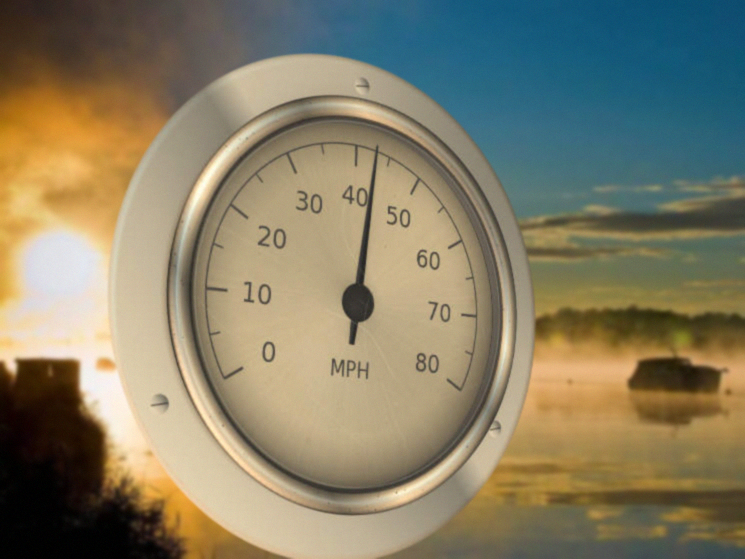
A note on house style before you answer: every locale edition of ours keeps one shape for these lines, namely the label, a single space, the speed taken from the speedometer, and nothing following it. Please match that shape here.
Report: 42.5 mph
